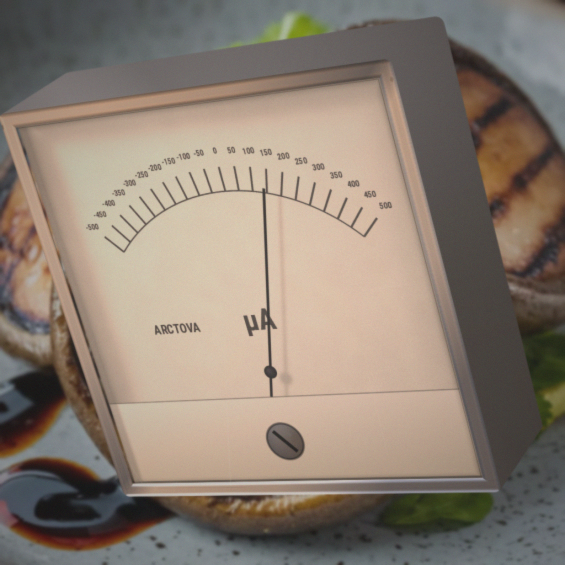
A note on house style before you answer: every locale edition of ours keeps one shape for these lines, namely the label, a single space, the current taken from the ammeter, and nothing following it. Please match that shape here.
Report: 150 µA
